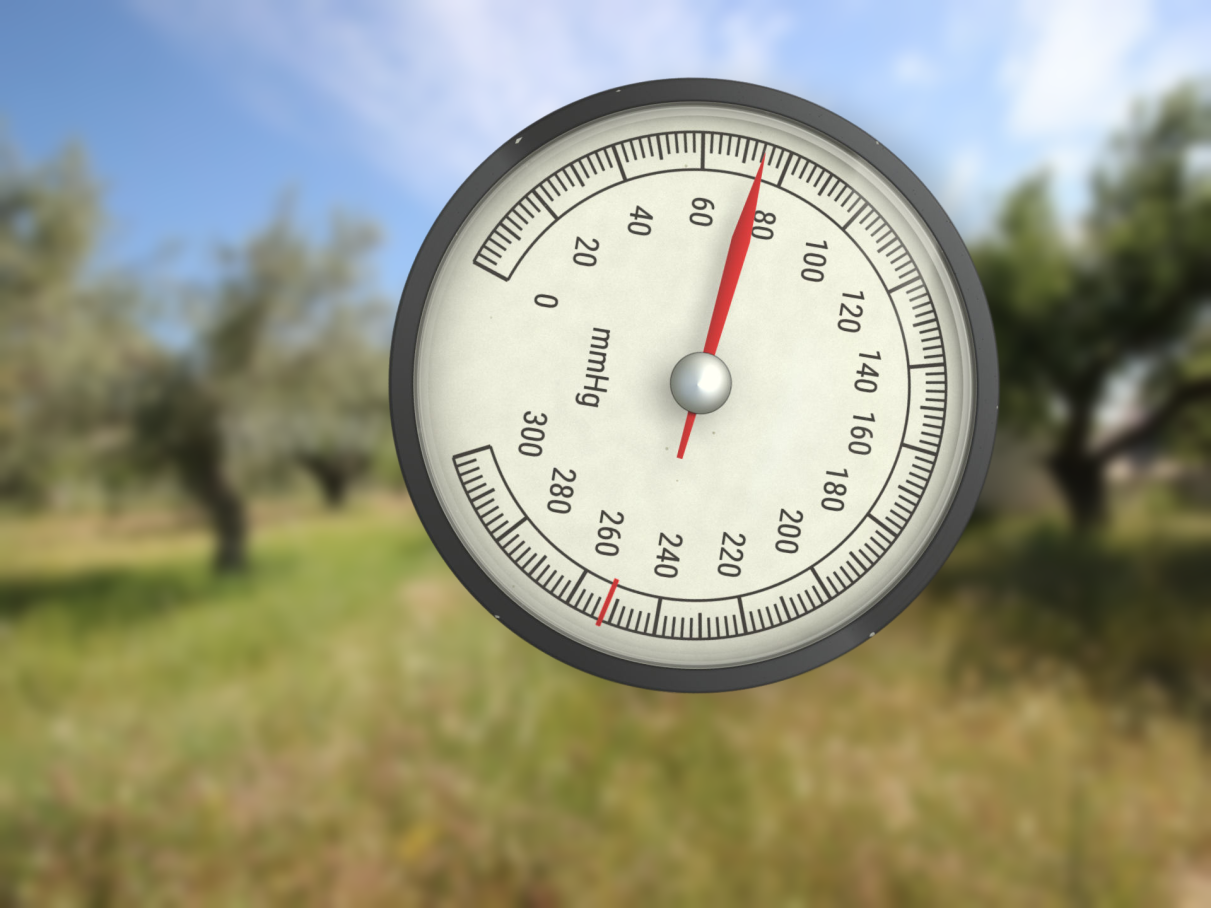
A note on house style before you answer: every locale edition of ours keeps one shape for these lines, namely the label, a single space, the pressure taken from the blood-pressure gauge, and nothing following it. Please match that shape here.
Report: 74 mmHg
